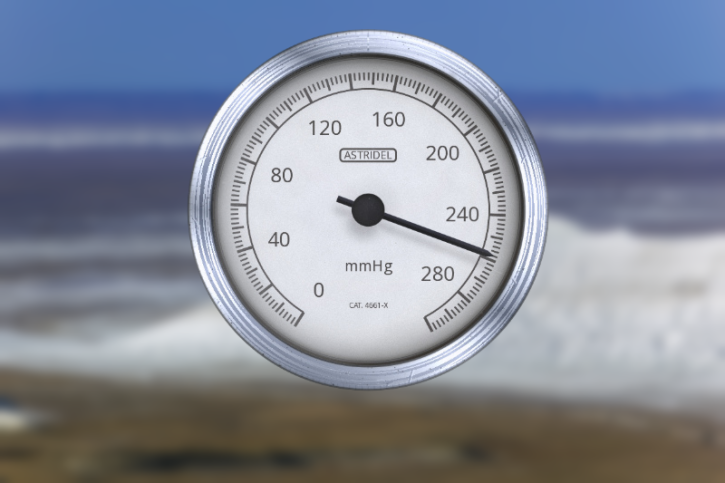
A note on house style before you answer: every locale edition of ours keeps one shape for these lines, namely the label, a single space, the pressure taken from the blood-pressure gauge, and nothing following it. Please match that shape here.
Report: 258 mmHg
